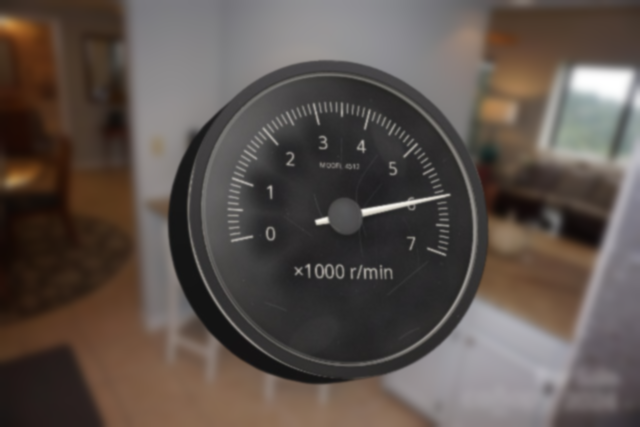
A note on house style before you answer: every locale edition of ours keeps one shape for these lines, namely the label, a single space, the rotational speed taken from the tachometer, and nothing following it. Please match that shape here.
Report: 6000 rpm
